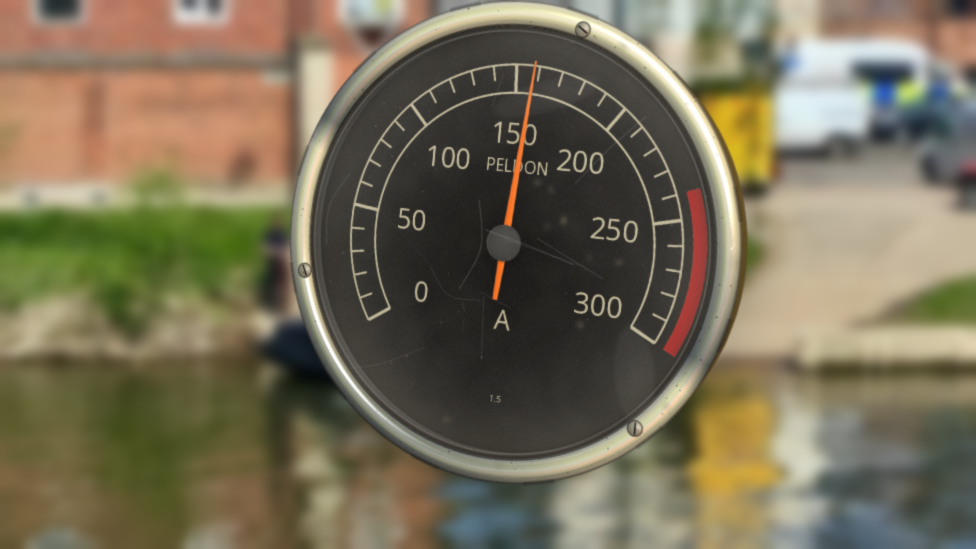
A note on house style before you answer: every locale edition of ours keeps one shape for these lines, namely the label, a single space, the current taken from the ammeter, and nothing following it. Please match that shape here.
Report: 160 A
